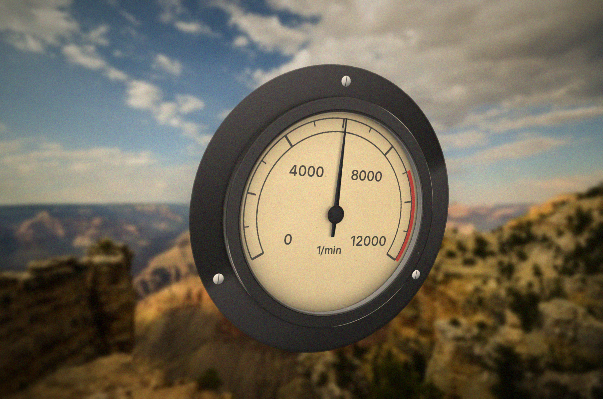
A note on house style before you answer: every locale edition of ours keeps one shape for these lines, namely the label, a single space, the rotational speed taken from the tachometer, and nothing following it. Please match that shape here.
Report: 6000 rpm
